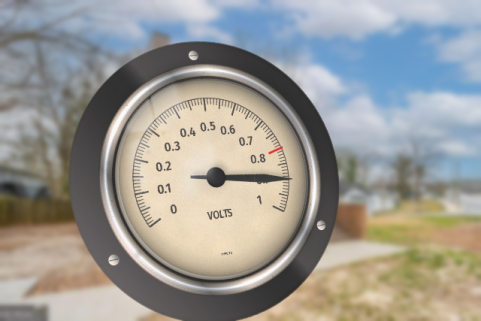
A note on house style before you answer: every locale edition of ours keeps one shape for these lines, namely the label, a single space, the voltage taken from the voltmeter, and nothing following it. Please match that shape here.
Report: 0.9 V
